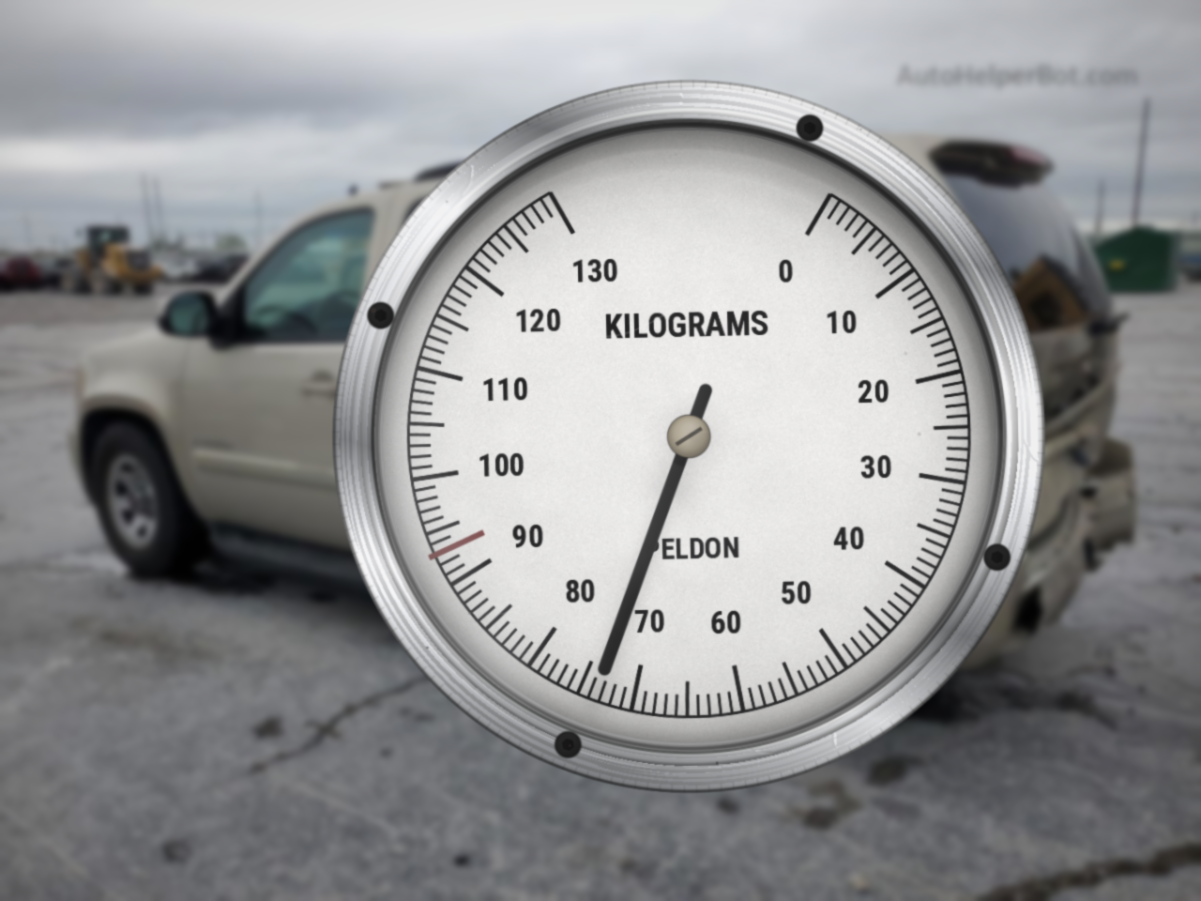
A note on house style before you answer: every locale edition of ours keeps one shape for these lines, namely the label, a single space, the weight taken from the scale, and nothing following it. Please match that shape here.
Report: 73.5 kg
